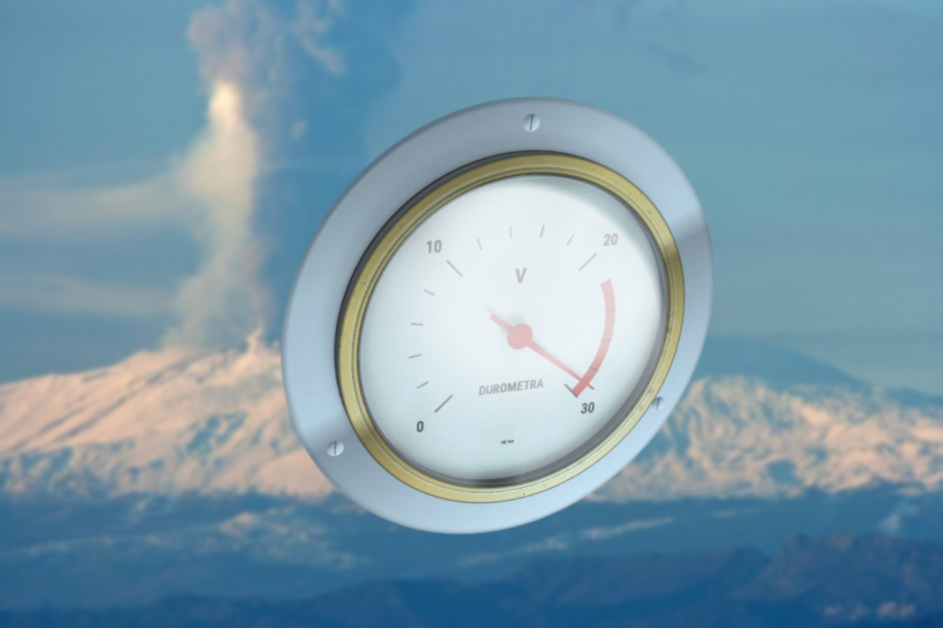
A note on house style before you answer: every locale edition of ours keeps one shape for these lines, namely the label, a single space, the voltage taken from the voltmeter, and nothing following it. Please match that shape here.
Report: 29 V
